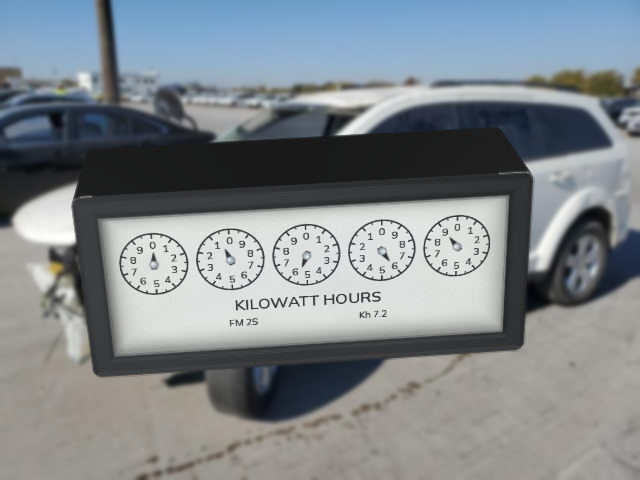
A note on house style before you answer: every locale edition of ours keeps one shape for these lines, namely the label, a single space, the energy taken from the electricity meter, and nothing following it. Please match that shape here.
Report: 559 kWh
